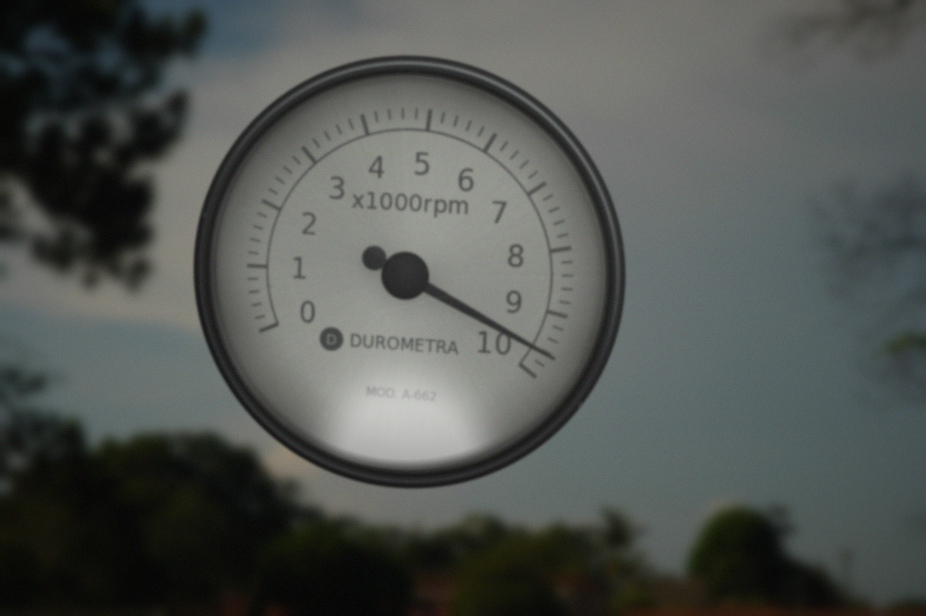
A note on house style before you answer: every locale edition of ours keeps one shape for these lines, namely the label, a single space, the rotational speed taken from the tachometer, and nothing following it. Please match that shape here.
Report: 9600 rpm
